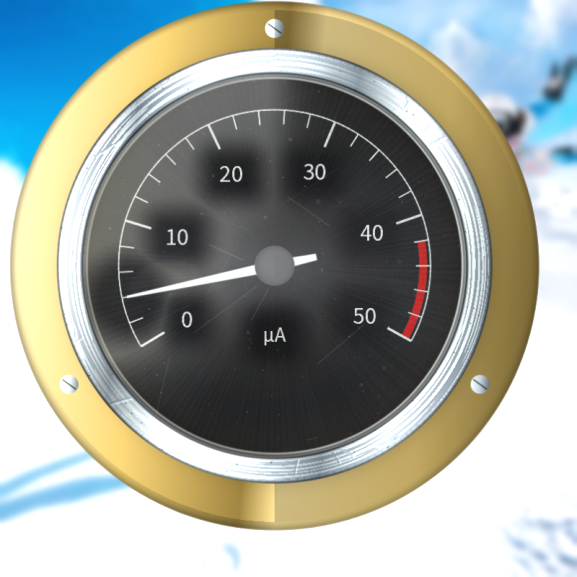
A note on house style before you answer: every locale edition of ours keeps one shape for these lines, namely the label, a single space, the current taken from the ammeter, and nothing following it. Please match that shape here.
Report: 4 µA
